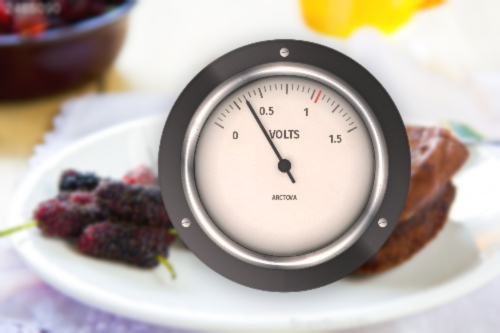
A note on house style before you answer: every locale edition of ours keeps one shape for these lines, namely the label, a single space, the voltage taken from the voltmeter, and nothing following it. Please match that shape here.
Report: 0.35 V
